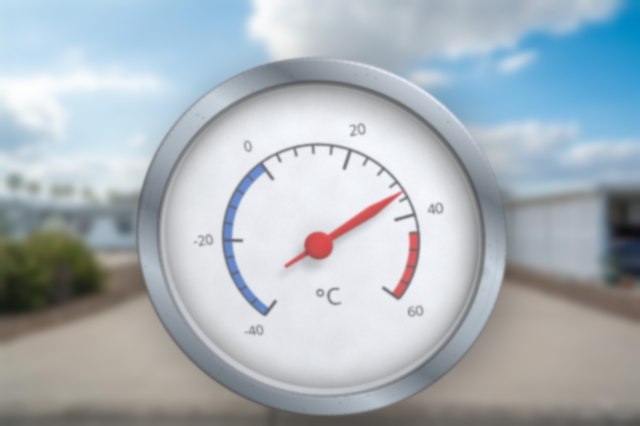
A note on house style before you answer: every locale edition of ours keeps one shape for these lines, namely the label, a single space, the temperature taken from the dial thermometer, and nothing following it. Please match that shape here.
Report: 34 °C
